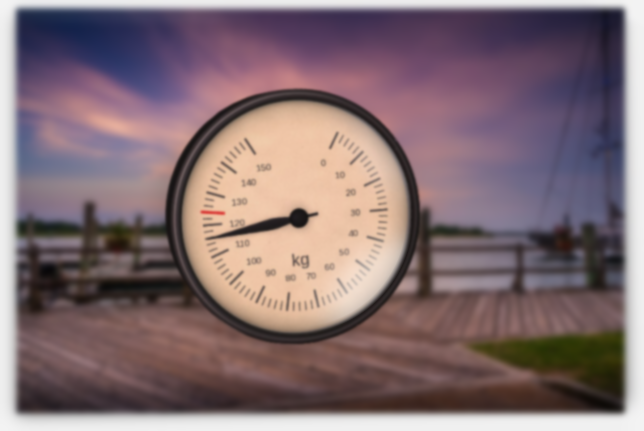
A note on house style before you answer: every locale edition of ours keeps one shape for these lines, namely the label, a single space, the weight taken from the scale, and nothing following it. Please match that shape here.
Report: 116 kg
